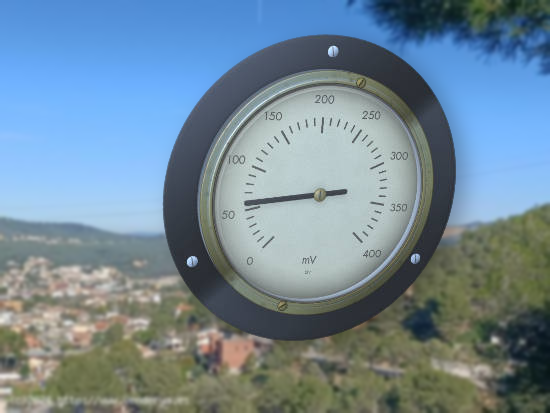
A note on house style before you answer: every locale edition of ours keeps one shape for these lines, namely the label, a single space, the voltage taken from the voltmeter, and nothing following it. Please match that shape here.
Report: 60 mV
